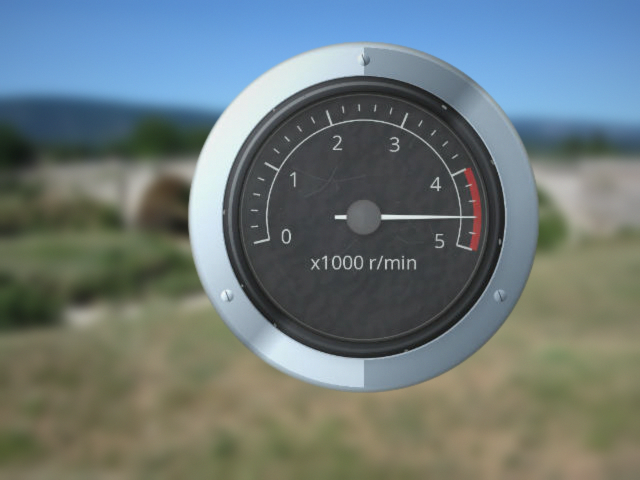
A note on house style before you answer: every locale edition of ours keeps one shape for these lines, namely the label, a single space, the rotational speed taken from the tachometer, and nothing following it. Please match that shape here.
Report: 4600 rpm
